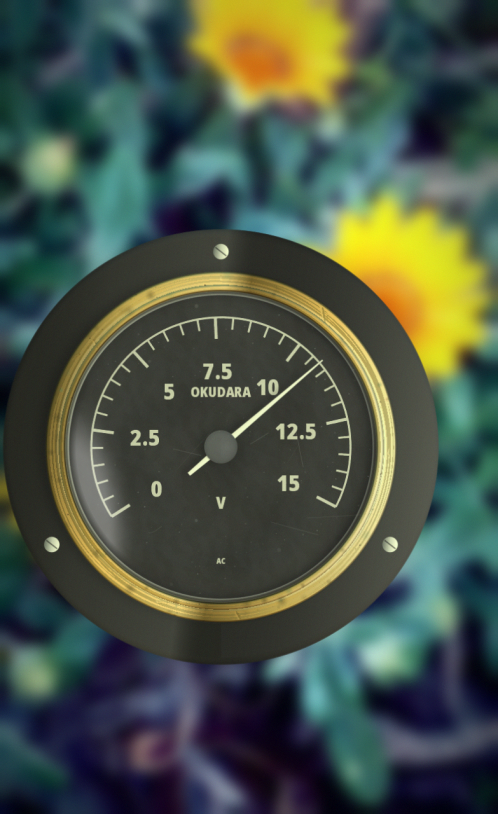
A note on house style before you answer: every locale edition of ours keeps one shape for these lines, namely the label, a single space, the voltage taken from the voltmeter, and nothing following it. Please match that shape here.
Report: 10.75 V
